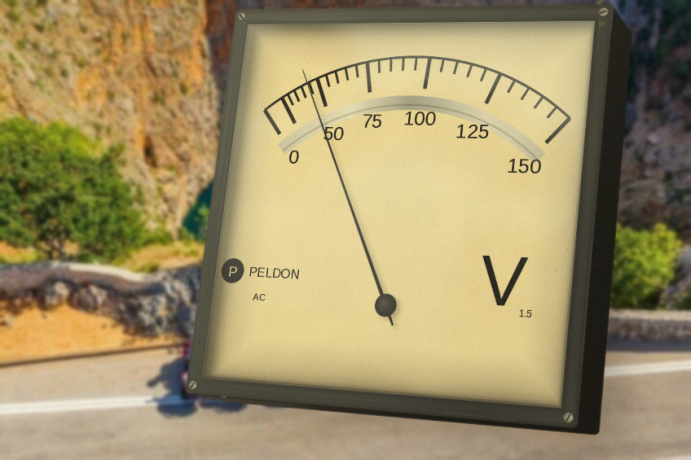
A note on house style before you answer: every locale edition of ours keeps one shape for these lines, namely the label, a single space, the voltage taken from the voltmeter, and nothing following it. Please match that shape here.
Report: 45 V
